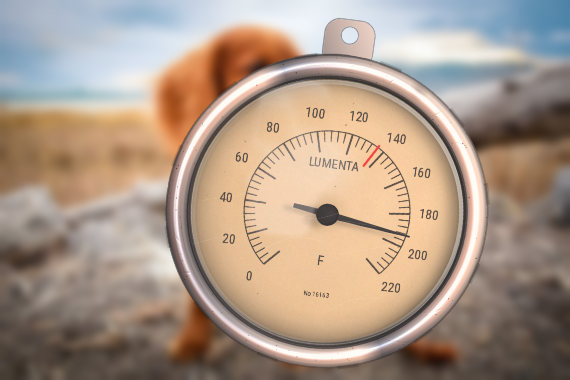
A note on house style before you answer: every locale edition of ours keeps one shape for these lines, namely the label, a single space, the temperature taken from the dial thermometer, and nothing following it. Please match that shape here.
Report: 192 °F
